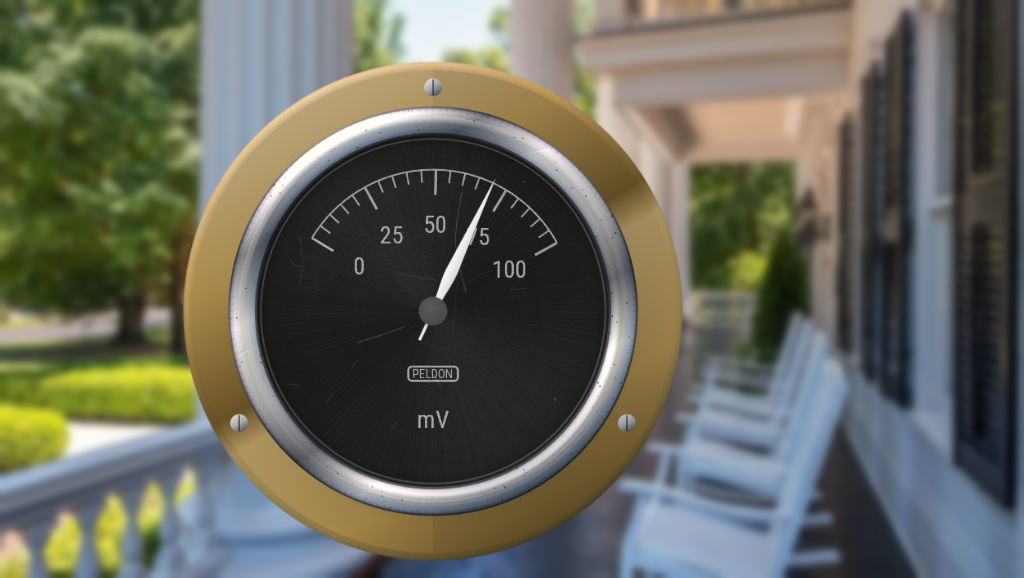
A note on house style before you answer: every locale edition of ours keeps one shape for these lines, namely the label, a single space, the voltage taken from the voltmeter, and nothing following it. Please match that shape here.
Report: 70 mV
